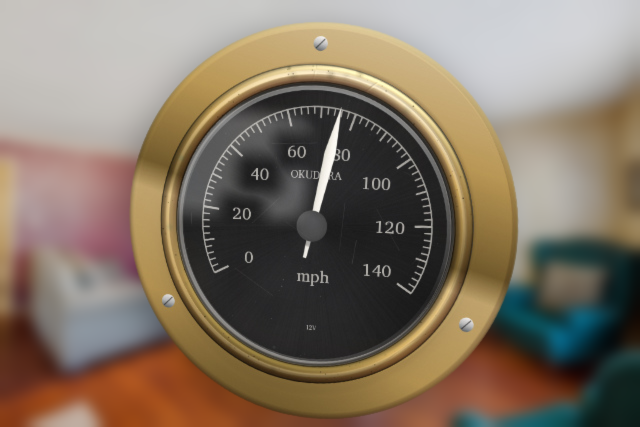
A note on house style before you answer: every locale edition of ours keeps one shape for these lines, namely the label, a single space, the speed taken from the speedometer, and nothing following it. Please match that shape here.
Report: 76 mph
